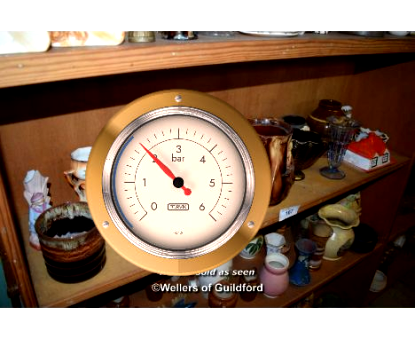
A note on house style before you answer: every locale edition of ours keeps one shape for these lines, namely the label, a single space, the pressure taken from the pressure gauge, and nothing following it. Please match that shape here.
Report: 2 bar
